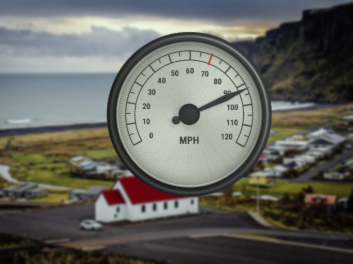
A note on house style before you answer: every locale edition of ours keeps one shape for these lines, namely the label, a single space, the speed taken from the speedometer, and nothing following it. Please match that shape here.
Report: 92.5 mph
